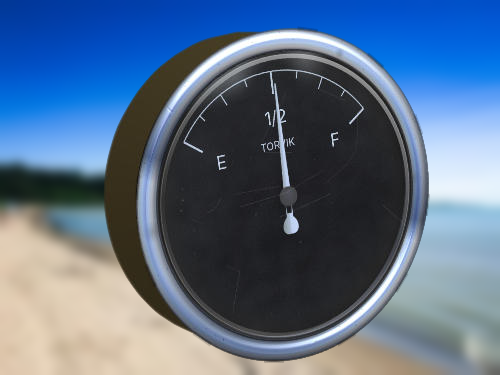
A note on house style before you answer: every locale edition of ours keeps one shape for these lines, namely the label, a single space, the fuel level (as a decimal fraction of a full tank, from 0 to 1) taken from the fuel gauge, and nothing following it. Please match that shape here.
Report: 0.5
